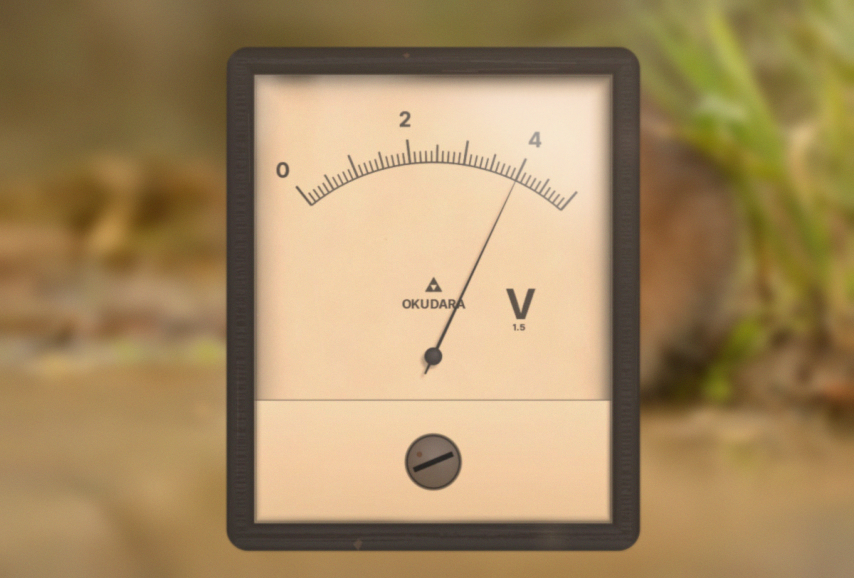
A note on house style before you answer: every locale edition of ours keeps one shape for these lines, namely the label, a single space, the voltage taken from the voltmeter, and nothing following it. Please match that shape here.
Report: 4 V
